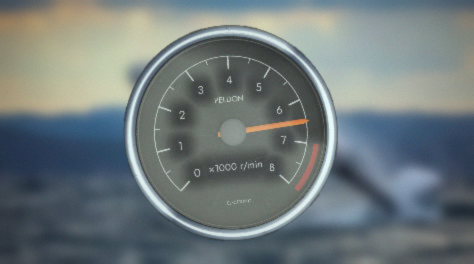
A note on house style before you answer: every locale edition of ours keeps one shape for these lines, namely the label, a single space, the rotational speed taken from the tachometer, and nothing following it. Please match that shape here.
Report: 6500 rpm
